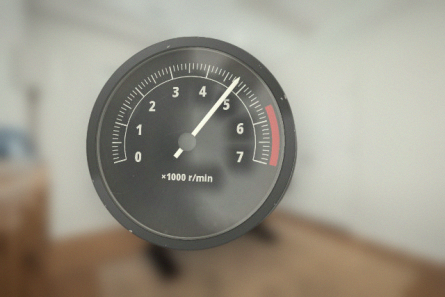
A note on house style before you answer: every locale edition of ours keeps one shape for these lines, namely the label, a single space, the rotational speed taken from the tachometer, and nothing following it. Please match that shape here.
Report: 4800 rpm
